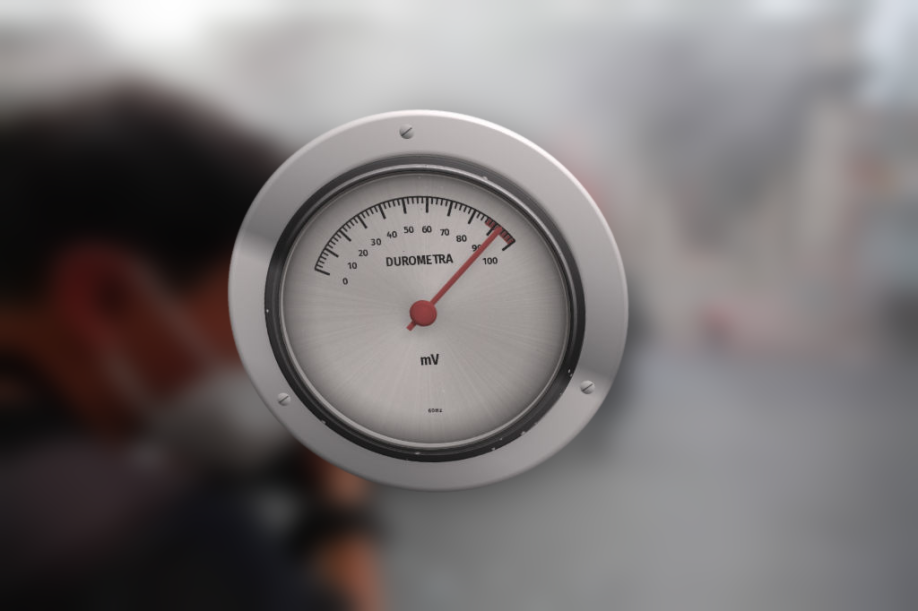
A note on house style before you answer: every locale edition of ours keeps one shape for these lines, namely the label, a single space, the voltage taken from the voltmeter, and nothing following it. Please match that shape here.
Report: 92 mV
